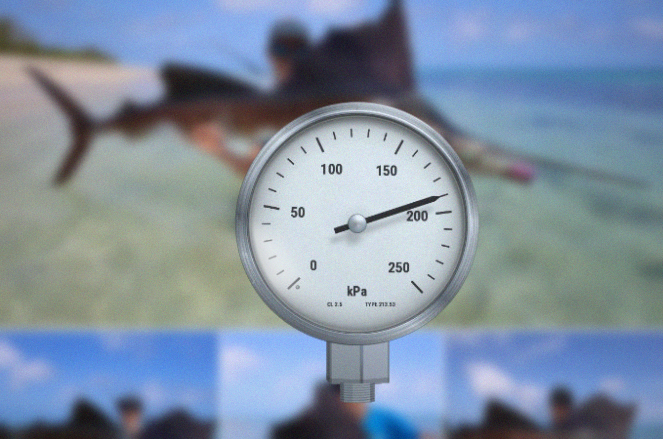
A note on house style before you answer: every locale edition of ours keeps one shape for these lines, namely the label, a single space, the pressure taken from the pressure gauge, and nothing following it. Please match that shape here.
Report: 190 kPa
